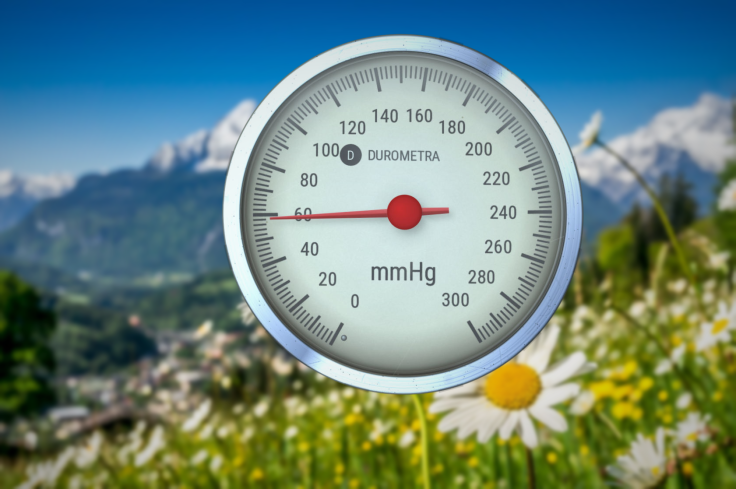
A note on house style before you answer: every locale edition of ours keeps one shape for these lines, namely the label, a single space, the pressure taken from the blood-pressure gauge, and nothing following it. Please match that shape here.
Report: 58 mmHg
